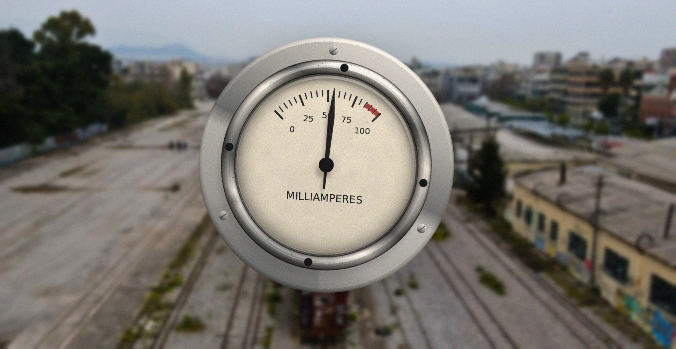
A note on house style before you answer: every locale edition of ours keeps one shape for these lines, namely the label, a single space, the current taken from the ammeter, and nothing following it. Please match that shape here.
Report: 55 mA
